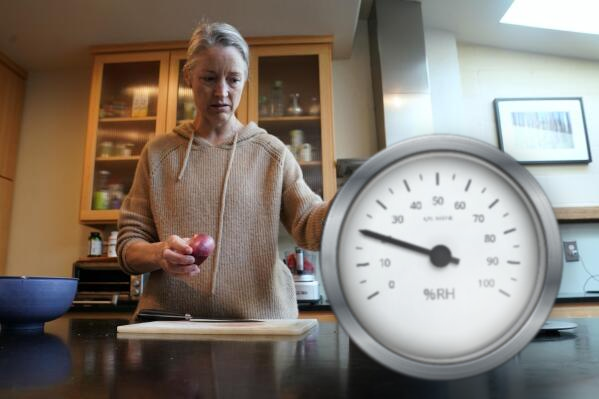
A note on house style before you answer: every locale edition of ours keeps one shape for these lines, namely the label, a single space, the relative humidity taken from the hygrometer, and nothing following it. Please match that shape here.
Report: 20 %
